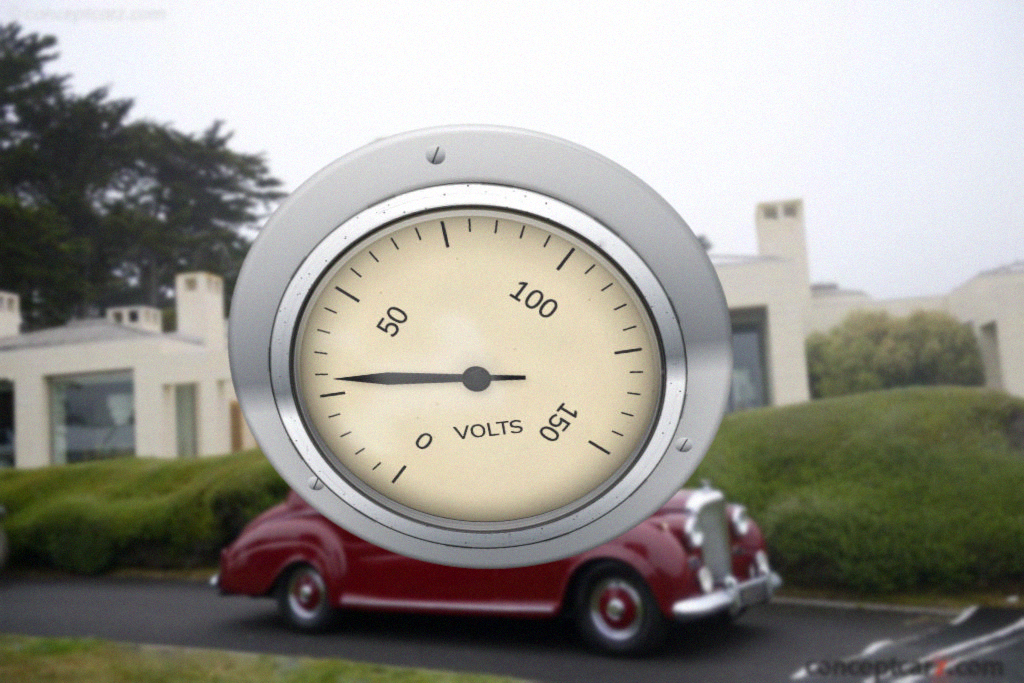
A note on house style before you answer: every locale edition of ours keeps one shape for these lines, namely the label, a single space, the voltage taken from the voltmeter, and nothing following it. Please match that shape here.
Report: 30 V
